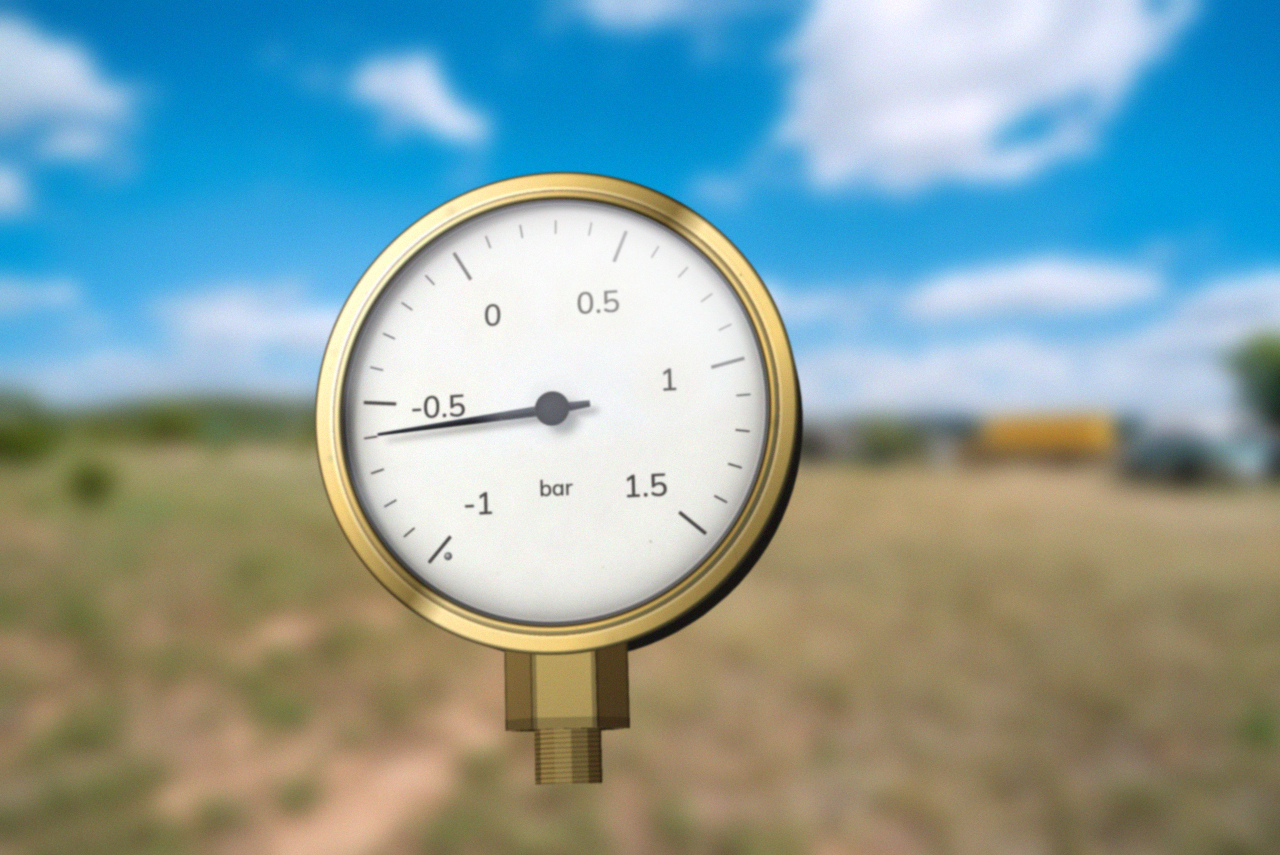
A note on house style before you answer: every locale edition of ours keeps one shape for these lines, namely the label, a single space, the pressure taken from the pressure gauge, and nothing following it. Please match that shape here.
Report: -0.6 bar
